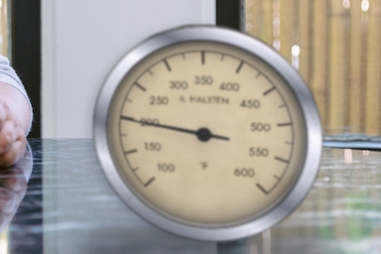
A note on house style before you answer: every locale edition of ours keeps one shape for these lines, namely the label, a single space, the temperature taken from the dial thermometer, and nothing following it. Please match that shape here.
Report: 200 °F
